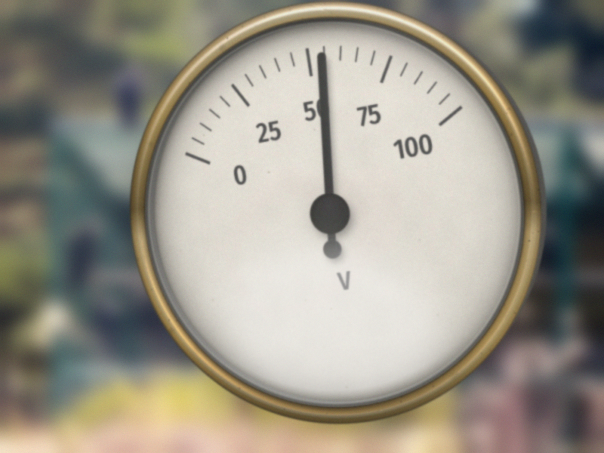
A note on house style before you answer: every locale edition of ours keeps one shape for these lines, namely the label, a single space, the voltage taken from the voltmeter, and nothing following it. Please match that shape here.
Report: 55 V
